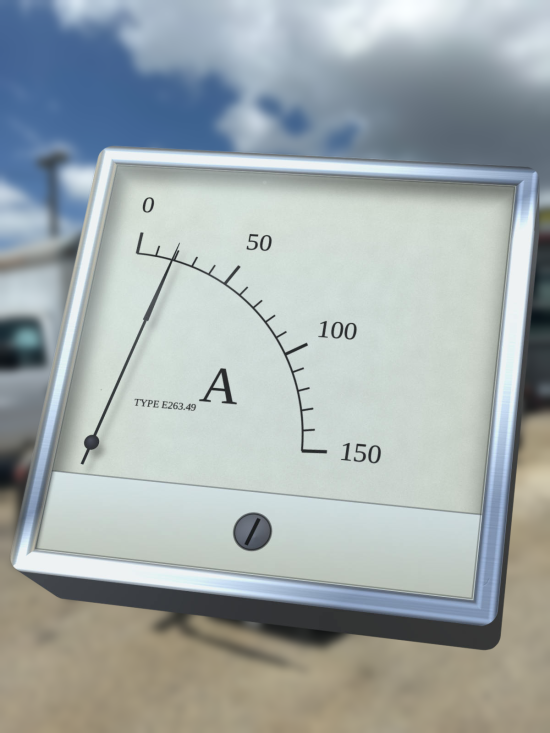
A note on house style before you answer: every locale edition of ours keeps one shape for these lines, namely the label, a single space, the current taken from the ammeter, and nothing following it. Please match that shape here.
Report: 20 A
